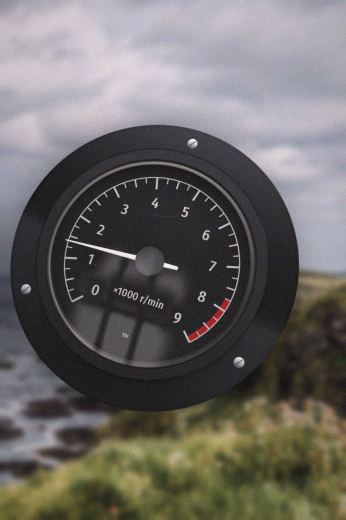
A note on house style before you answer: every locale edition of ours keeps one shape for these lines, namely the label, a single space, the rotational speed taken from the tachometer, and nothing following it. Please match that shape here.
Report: 1375 rpm
